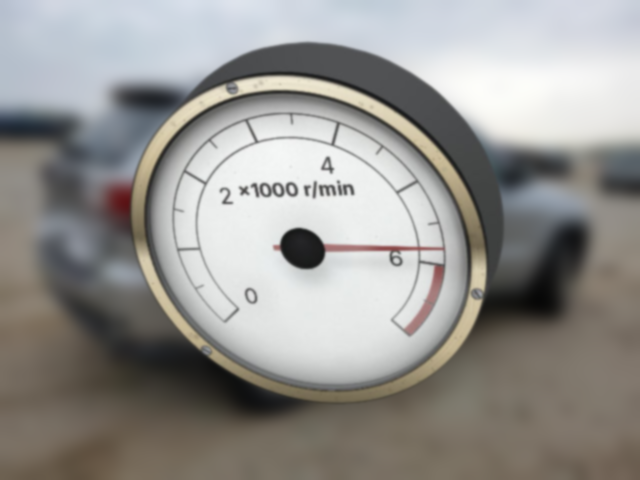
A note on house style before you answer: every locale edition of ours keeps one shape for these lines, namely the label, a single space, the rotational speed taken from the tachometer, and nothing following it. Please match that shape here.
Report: 5750 rpm
